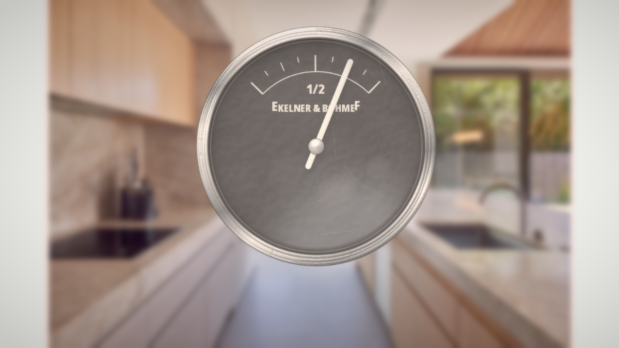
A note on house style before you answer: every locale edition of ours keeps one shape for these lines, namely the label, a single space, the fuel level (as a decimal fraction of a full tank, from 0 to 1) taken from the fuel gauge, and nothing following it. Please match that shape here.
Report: 0.75
